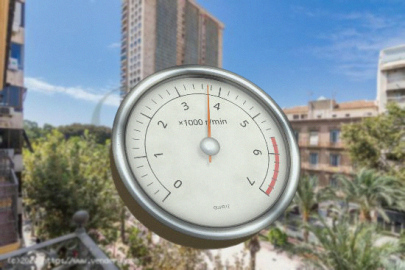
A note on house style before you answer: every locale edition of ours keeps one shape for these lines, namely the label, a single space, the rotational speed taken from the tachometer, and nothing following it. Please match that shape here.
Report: 3700 rpm
